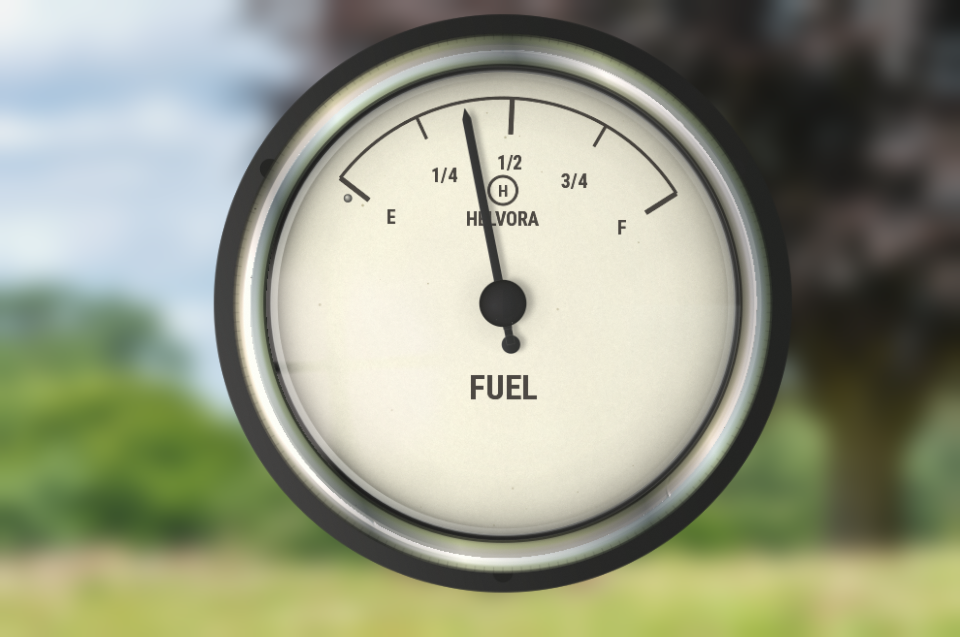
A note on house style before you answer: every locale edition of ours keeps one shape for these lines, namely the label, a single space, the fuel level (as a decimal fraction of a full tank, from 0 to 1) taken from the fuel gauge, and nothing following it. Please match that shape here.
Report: 0.375
